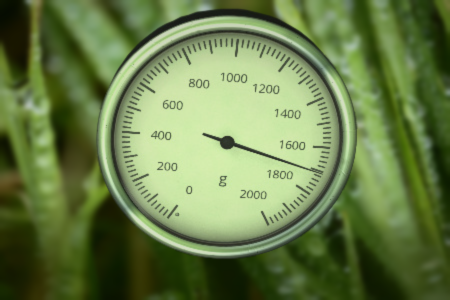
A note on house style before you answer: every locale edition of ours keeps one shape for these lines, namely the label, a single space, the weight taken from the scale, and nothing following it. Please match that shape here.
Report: 1700 g
